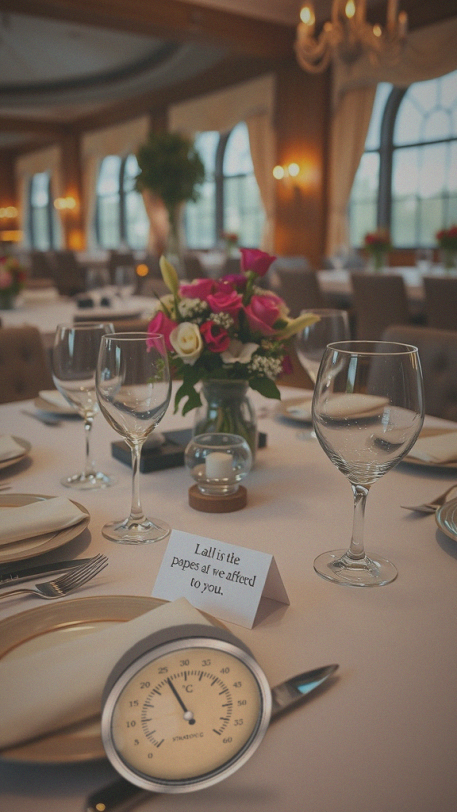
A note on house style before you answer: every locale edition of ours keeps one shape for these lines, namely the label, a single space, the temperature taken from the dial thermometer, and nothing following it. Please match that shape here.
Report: 25 °C
